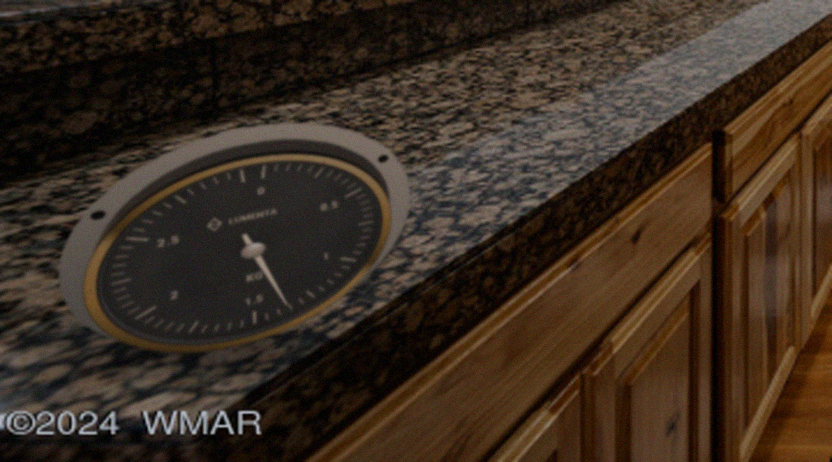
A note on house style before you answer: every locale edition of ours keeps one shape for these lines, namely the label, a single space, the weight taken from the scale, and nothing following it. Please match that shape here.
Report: 1.35 kg
